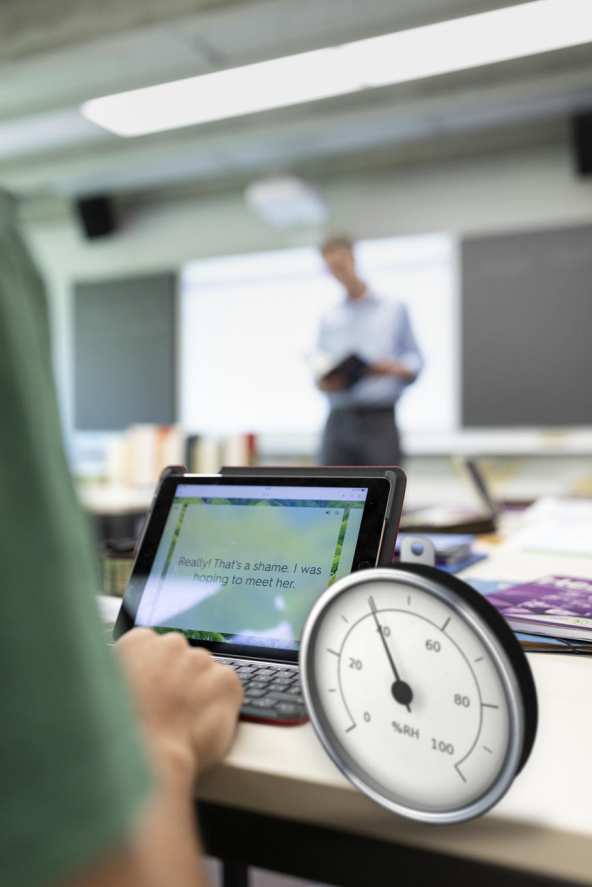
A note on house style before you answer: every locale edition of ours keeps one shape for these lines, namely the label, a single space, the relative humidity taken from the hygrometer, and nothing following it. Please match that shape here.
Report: 40 %
